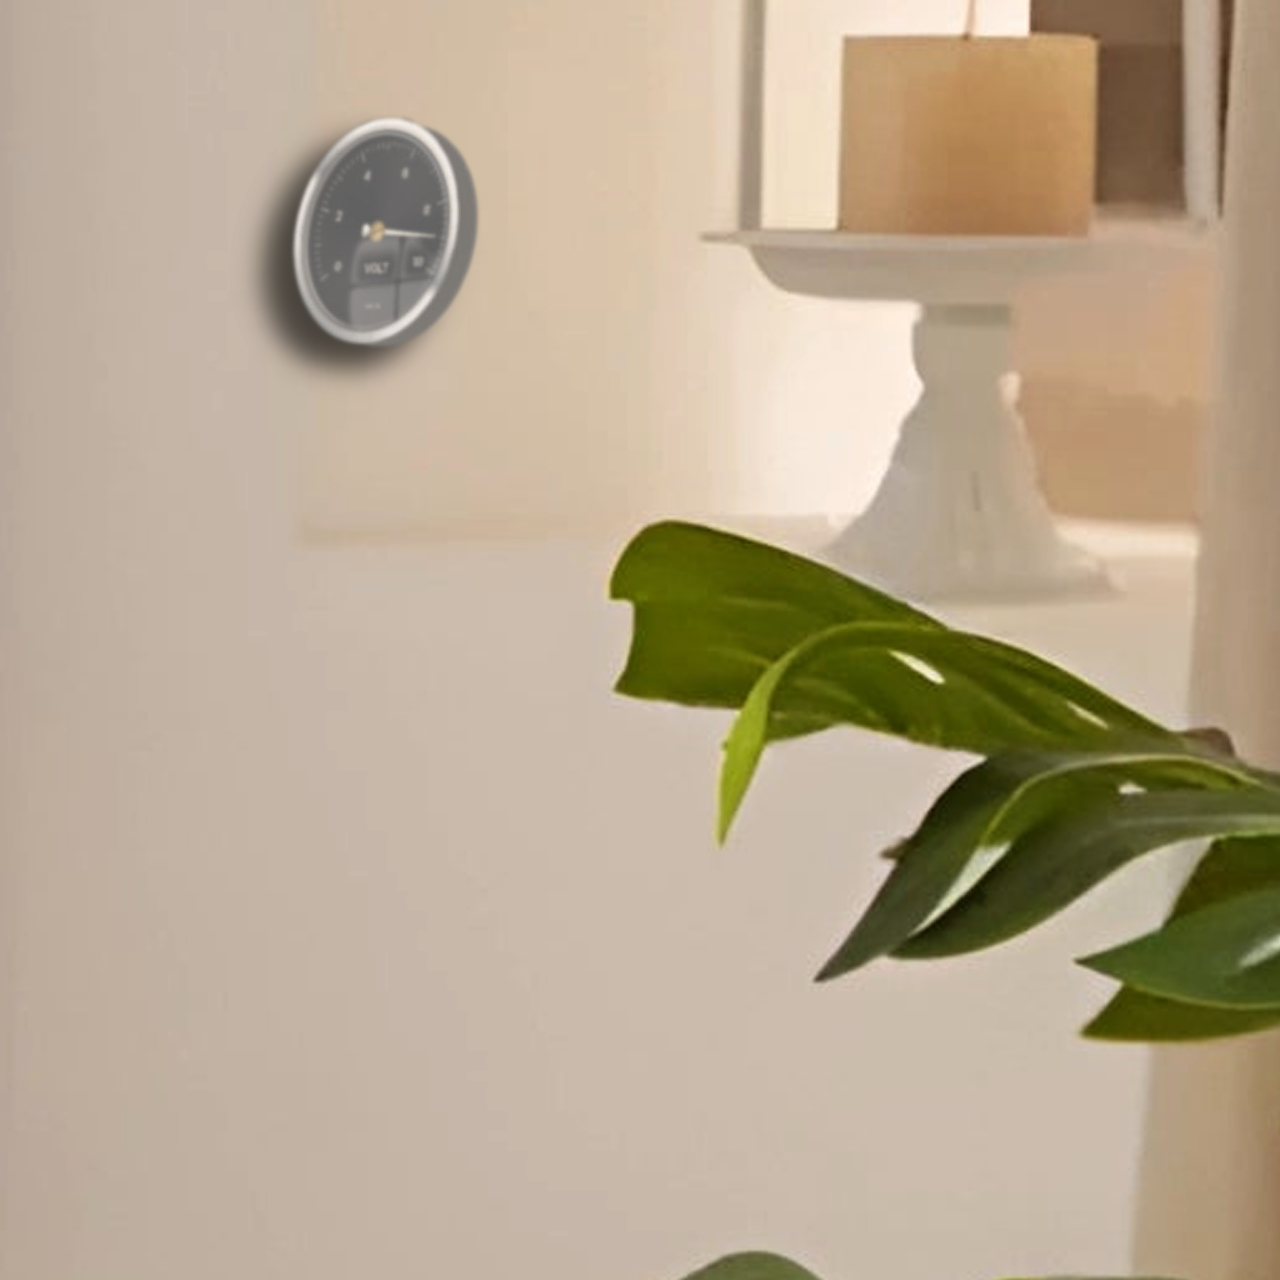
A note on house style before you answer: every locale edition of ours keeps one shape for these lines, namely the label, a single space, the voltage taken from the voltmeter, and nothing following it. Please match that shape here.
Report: 9 V
